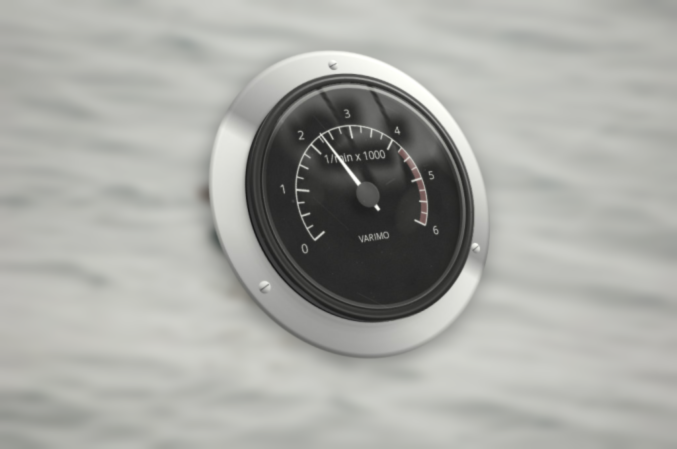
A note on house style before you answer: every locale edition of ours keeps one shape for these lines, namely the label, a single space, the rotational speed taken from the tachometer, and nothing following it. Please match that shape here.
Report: 2250 rpm
